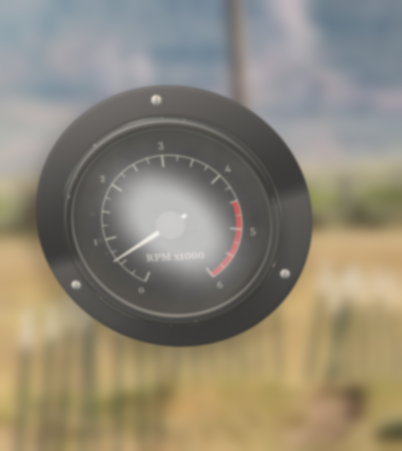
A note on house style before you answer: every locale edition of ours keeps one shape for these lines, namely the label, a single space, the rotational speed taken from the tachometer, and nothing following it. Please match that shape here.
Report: 625 rpm
